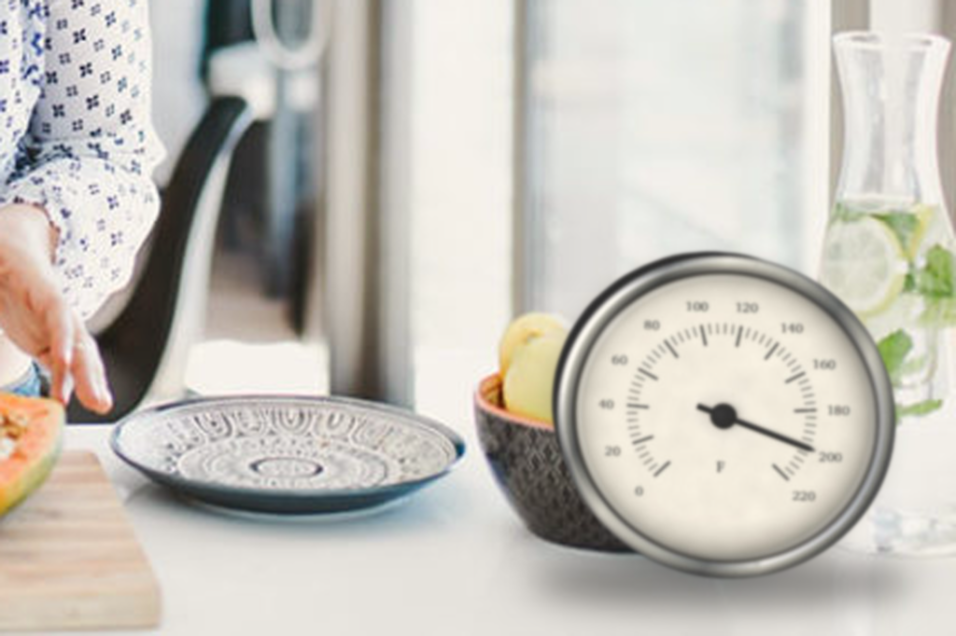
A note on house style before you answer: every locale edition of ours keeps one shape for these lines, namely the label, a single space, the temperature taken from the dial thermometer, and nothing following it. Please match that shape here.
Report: 200 °F
